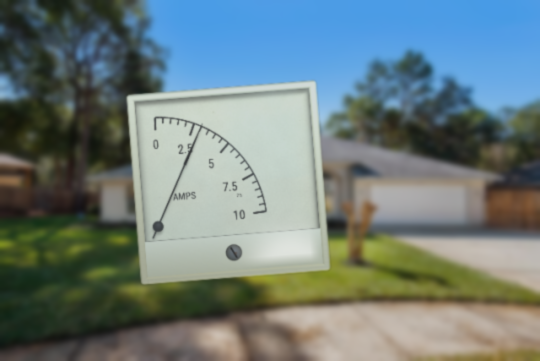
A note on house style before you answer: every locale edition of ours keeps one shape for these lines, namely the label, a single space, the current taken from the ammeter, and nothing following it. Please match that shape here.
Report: 3 A
